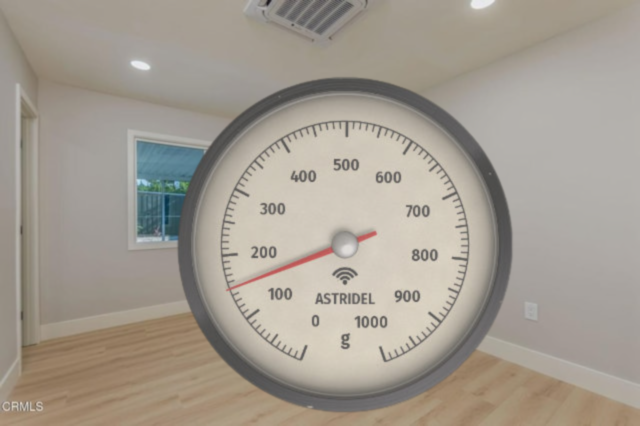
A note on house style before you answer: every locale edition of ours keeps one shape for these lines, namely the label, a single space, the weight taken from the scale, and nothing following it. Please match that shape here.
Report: 150 g
